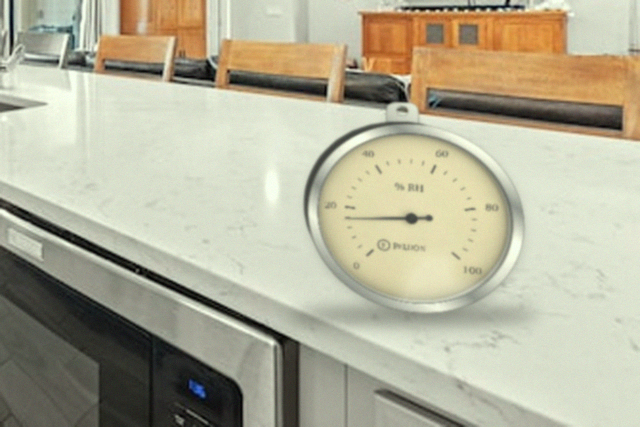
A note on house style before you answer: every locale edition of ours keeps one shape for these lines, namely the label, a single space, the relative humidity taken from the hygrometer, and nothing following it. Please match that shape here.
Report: 16 %
